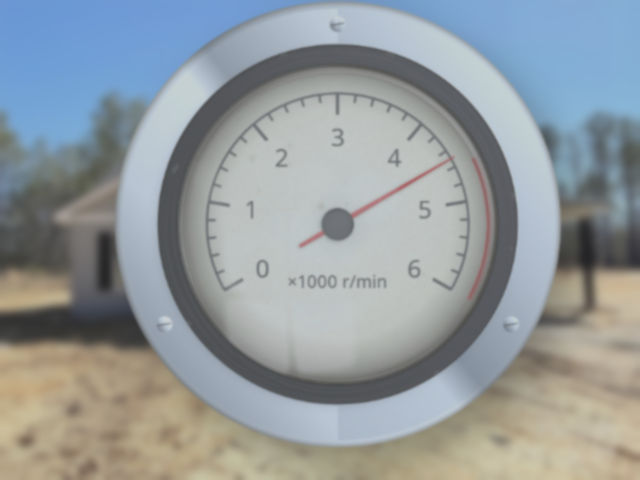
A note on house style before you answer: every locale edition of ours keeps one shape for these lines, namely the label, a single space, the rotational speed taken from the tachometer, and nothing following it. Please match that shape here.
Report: 4500 rpm
